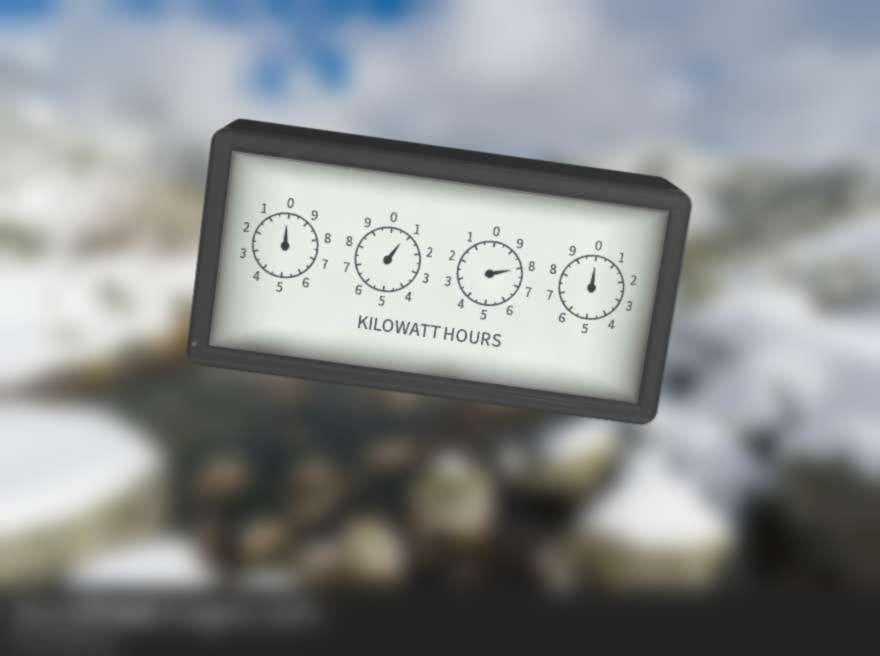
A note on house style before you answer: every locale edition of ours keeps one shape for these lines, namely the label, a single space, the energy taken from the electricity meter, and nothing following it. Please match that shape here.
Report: 80 kWh
